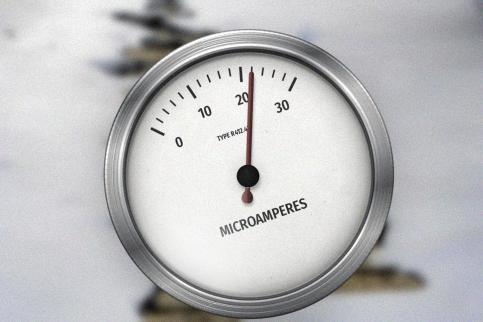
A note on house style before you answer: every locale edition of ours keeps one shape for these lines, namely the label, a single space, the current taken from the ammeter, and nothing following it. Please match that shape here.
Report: 22 µA
